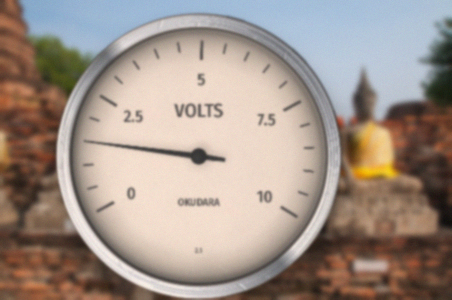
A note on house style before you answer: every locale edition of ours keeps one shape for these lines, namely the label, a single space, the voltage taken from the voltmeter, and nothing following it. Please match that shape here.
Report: 1.5 V
